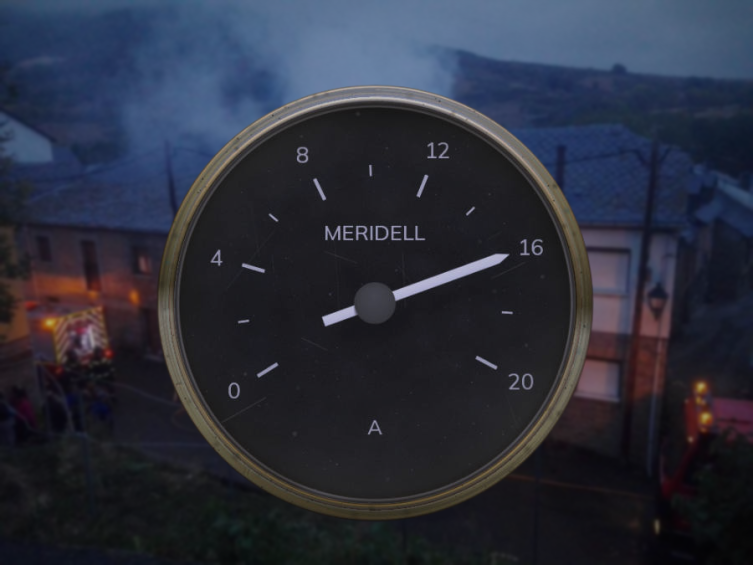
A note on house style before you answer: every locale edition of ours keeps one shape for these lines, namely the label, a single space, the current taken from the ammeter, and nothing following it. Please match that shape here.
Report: 16 A
